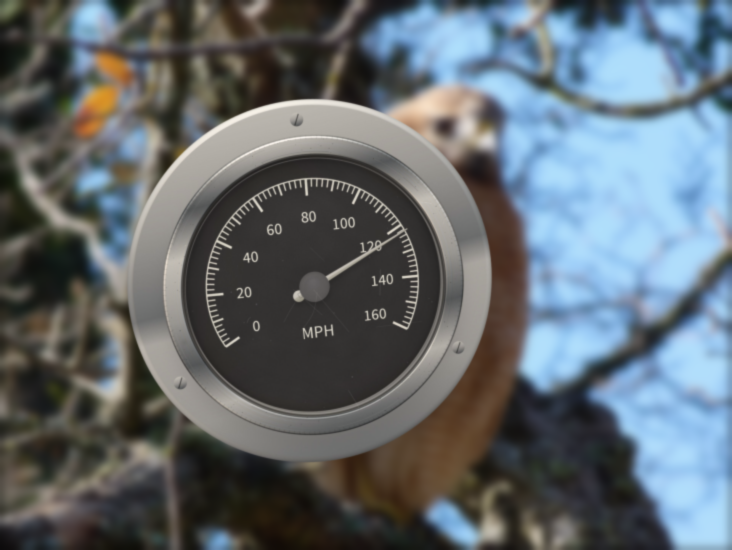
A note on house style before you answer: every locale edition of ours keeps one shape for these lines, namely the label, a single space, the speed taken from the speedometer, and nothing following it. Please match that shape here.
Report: 122 mph
